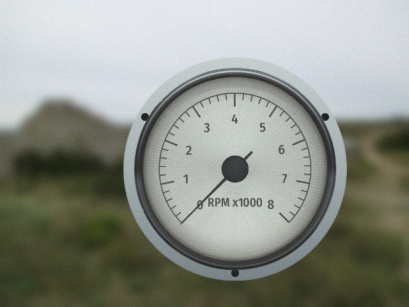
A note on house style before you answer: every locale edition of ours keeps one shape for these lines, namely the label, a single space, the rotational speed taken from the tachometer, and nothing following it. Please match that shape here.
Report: 0 rpm
